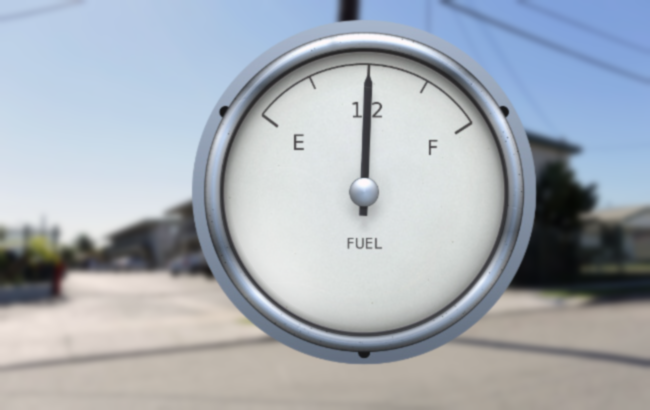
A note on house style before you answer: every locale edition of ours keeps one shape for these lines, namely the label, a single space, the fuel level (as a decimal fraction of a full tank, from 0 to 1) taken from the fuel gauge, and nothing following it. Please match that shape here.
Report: 0.5
